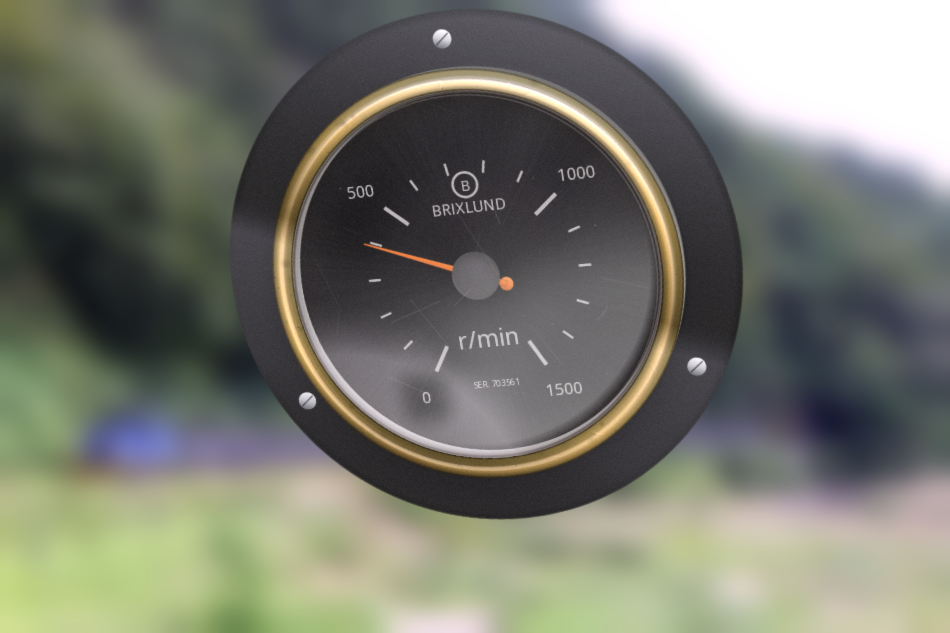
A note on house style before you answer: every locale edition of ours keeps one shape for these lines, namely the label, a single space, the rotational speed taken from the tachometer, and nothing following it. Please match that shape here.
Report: 400 rpm
